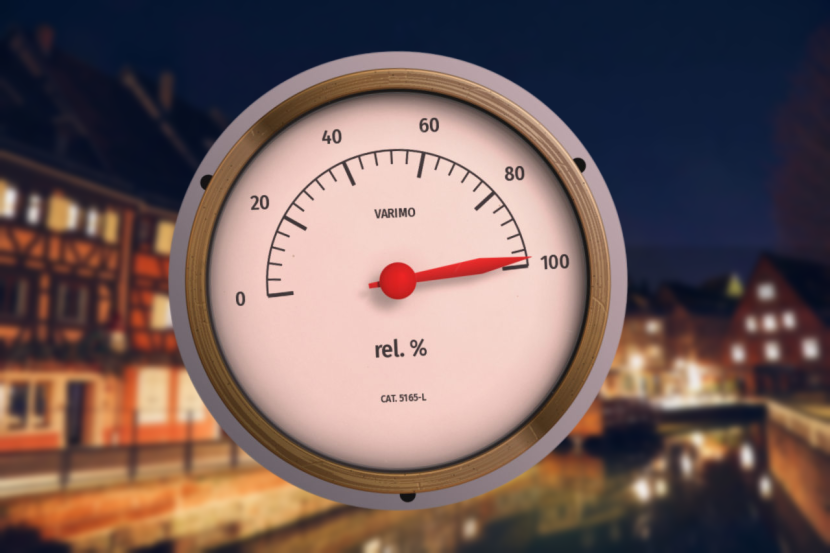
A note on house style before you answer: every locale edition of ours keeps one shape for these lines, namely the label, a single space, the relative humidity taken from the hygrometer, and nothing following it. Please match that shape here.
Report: 98 %
